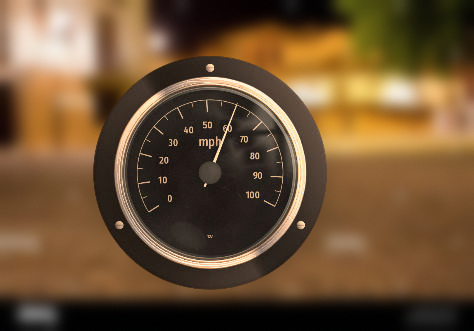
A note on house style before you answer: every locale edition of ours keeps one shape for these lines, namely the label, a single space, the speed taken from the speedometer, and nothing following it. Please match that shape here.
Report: 60 mph
